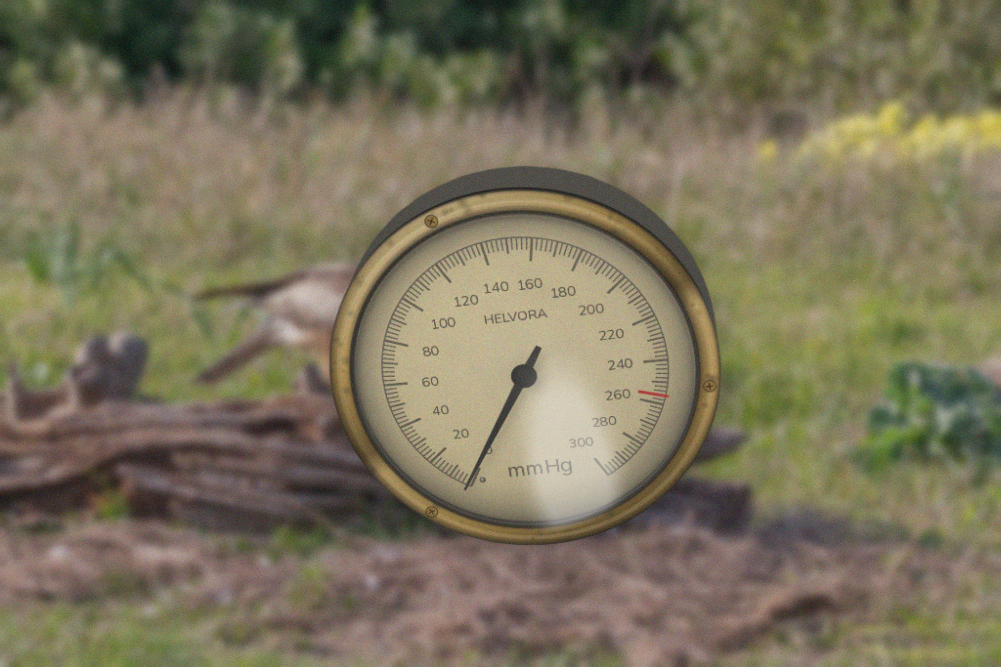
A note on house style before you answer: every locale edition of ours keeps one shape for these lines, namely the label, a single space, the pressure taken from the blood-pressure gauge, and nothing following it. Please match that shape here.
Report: 2 mmHg
